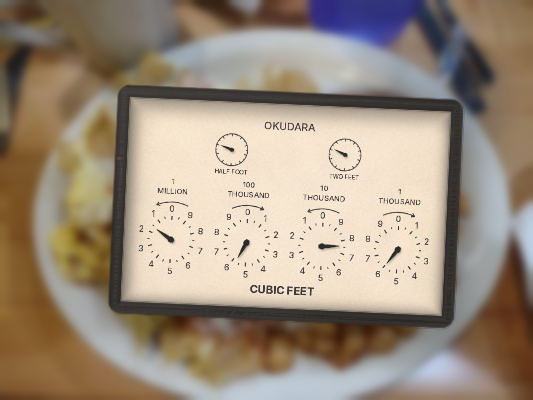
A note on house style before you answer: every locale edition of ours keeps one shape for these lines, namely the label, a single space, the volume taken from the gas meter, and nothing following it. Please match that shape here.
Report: 157600 ft³
